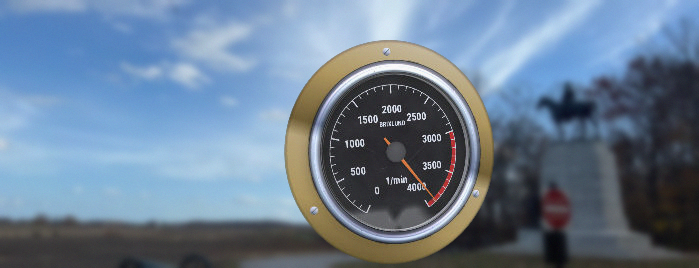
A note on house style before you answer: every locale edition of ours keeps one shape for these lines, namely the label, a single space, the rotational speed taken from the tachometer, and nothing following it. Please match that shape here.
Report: 3900 rpm
